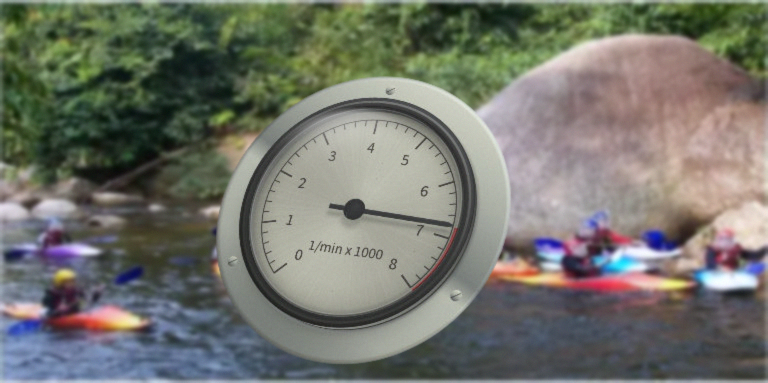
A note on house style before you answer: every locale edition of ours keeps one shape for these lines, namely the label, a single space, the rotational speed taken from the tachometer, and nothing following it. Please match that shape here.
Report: 6800 rpm
